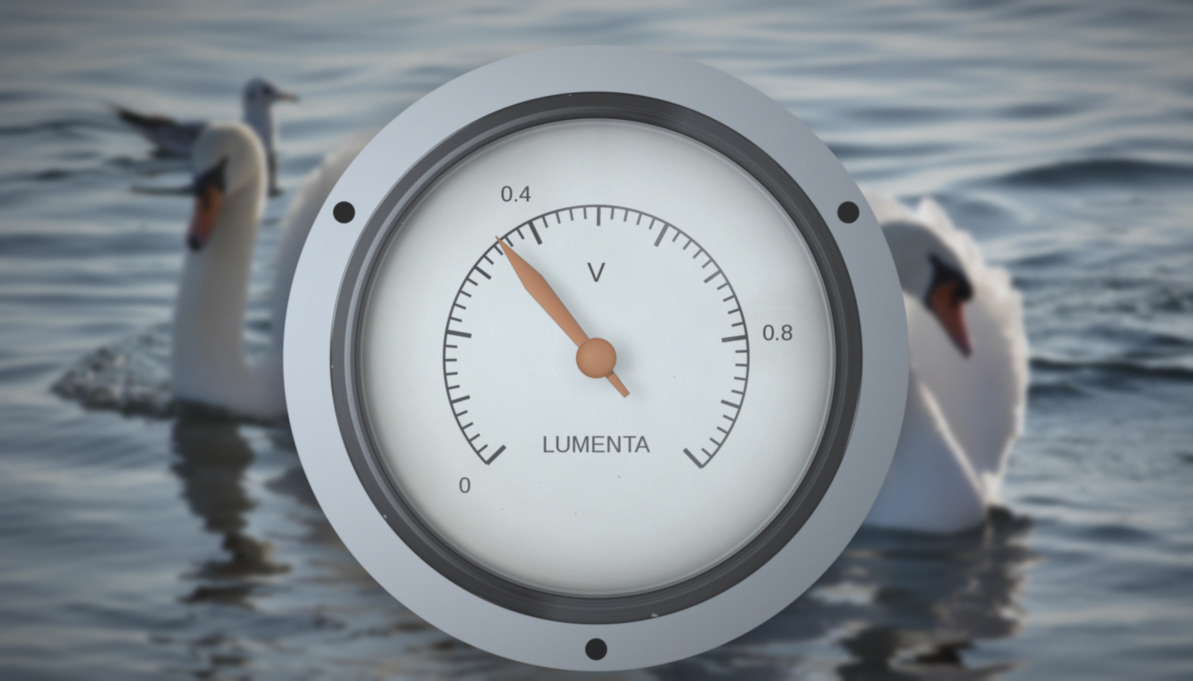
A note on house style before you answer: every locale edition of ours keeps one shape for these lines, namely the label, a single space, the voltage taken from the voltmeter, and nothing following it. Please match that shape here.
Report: 0.35 V
